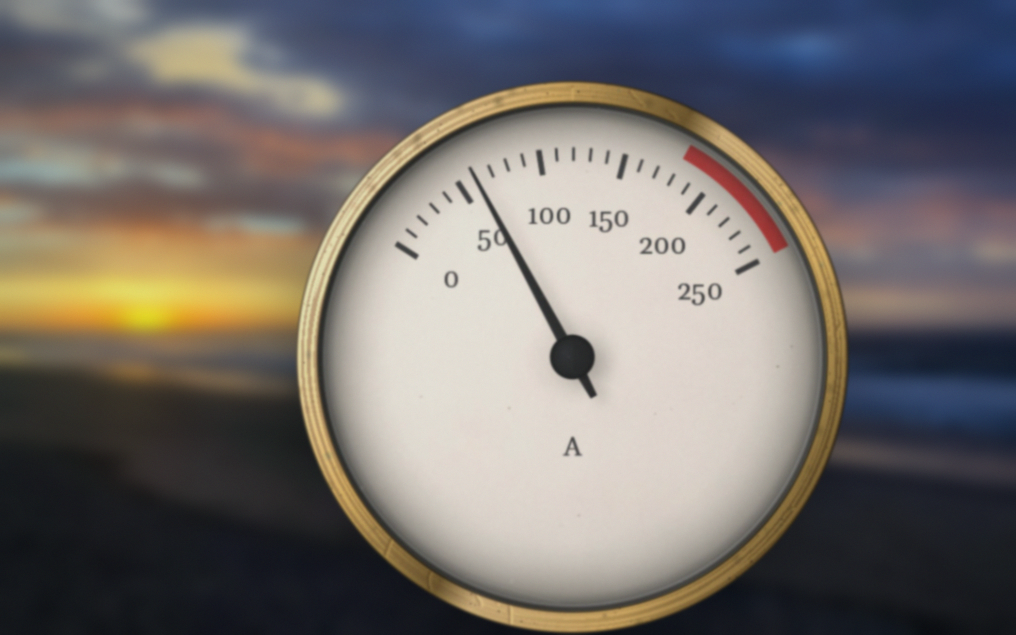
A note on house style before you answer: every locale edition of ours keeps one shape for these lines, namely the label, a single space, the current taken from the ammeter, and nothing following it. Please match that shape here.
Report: 60 A
